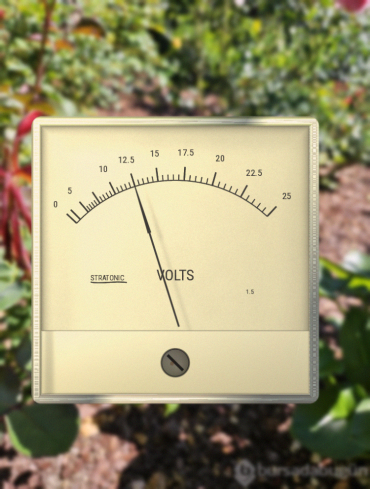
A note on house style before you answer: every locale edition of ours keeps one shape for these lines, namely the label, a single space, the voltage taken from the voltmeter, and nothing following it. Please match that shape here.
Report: 12.5 V
